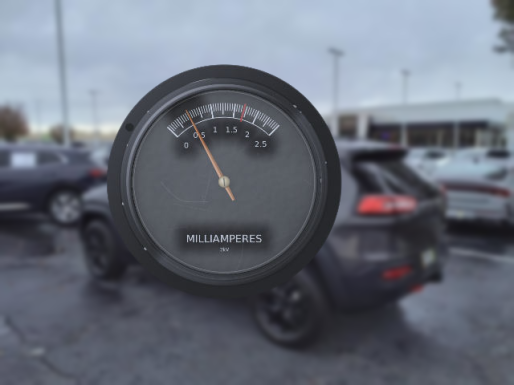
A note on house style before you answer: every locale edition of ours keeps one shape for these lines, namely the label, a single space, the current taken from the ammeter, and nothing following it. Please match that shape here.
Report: 0.5 mA
